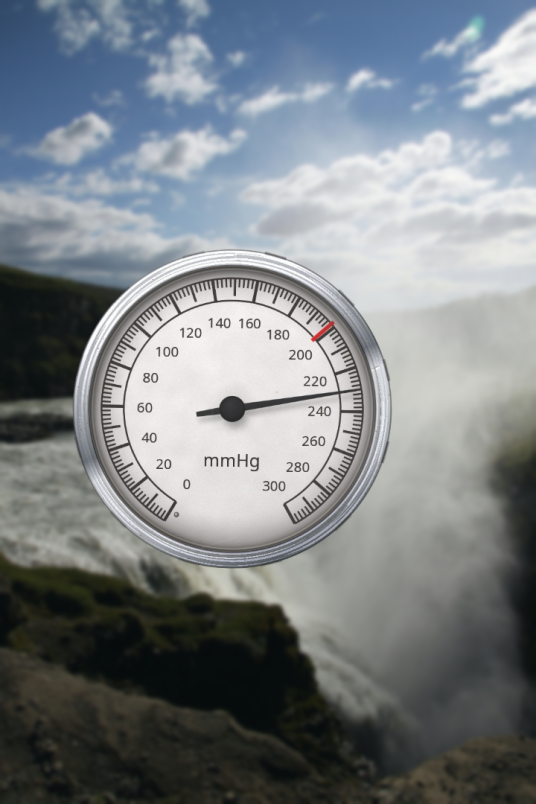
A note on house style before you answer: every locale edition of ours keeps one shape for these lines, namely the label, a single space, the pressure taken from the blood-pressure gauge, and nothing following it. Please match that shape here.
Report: 230 mmHg
